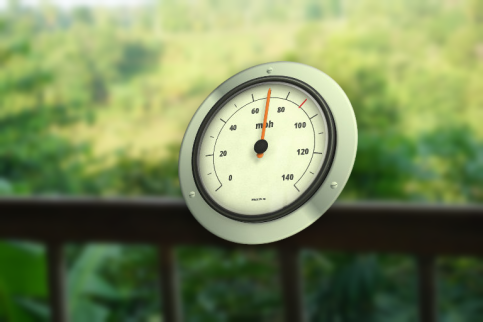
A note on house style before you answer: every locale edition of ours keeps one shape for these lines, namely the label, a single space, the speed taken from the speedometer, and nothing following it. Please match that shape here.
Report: 70 mph
